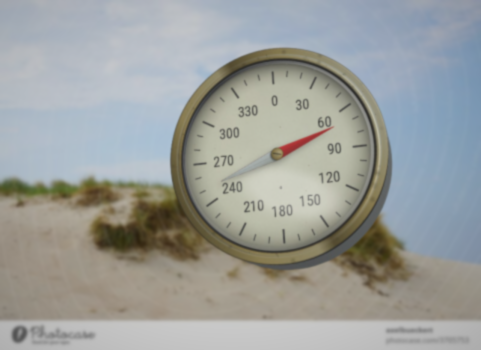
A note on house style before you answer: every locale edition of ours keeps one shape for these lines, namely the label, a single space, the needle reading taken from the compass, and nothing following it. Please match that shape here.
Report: 70 °
